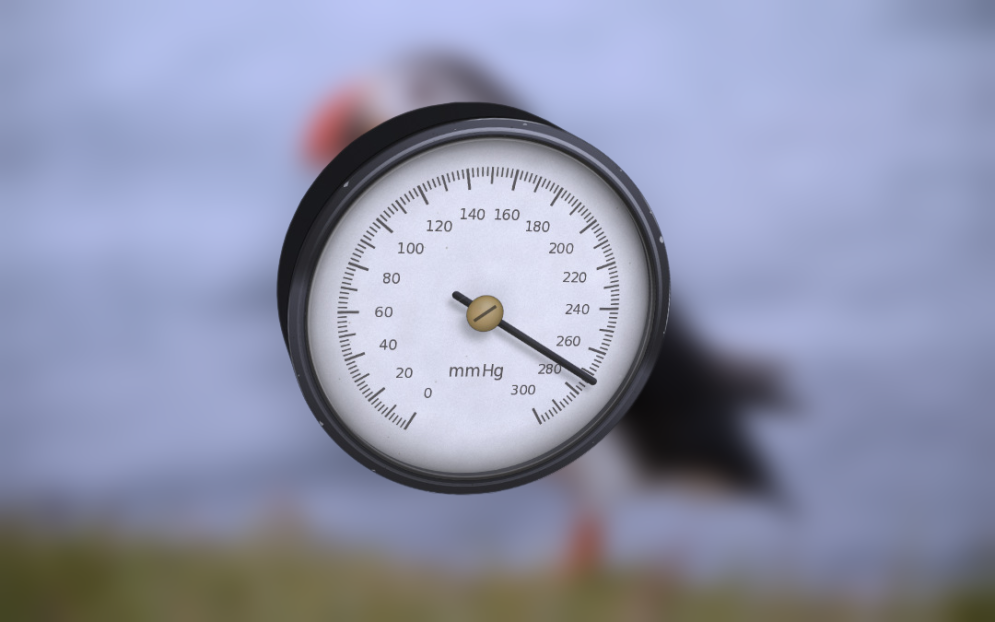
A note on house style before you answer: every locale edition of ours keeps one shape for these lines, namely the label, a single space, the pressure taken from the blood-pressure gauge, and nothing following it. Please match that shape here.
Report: 272 mmHg
